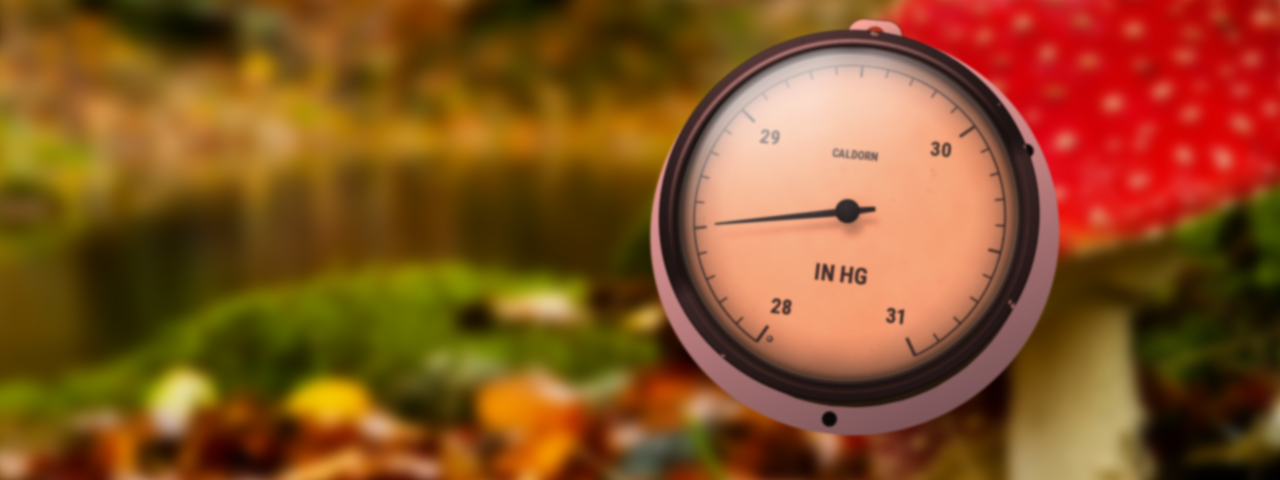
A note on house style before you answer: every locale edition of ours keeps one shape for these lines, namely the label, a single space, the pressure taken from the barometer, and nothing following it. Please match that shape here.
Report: 28.5 inHg
